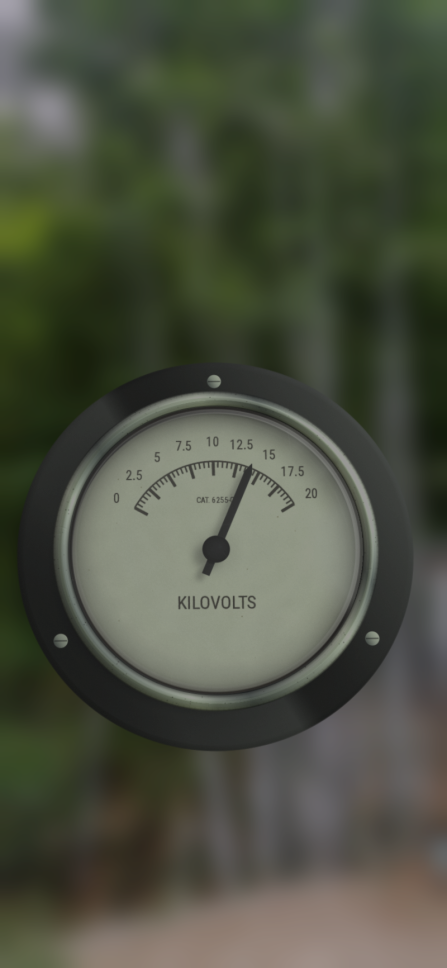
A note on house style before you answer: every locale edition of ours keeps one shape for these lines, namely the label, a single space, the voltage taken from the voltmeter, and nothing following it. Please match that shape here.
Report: 14 kV
